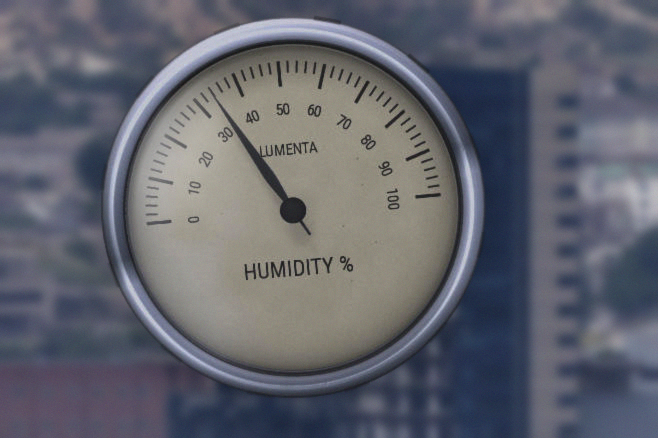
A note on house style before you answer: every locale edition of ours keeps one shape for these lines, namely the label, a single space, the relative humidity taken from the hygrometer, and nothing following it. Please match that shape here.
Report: 34 %
